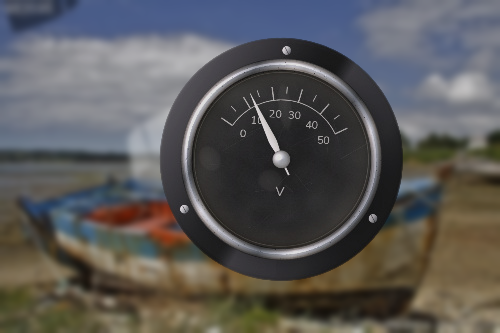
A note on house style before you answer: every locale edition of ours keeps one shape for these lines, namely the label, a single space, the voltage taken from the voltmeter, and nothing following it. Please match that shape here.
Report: 12.5 V
